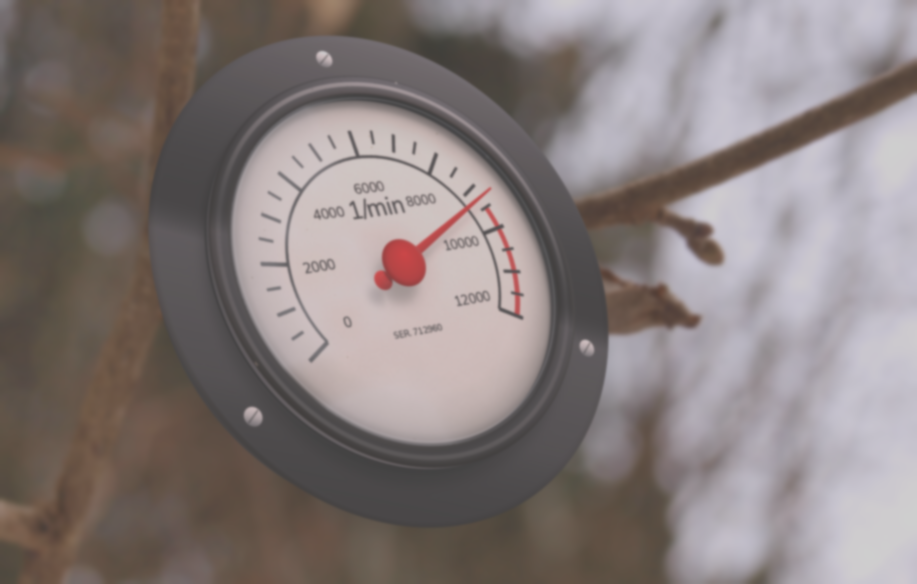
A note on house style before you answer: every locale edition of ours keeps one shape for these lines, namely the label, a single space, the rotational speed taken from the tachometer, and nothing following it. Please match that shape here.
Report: 9250 rpm
